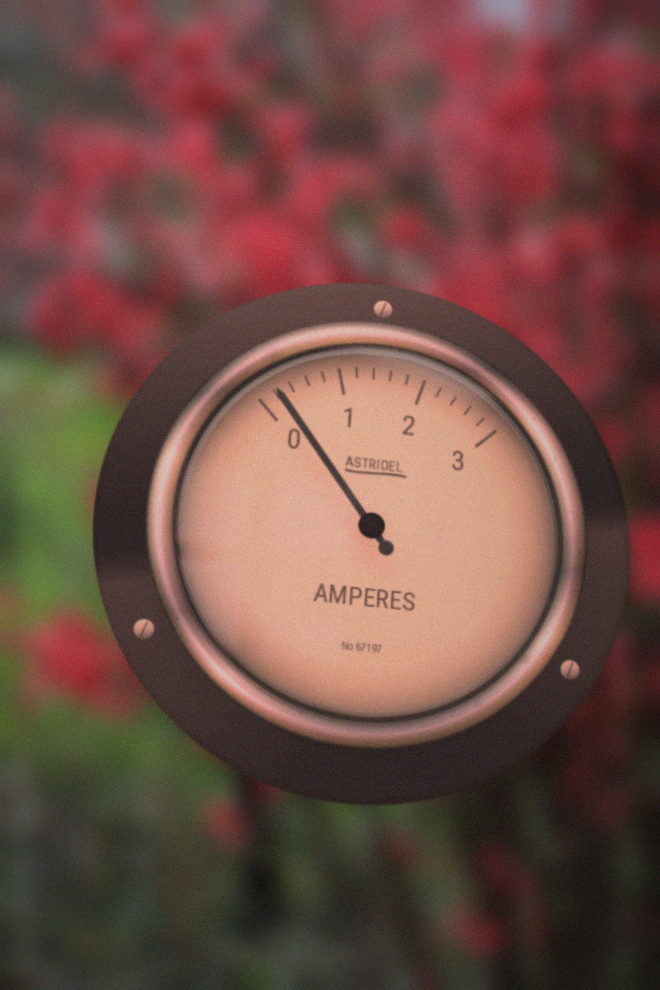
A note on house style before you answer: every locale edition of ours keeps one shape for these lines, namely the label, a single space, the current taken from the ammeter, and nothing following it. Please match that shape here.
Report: 0.2 A
